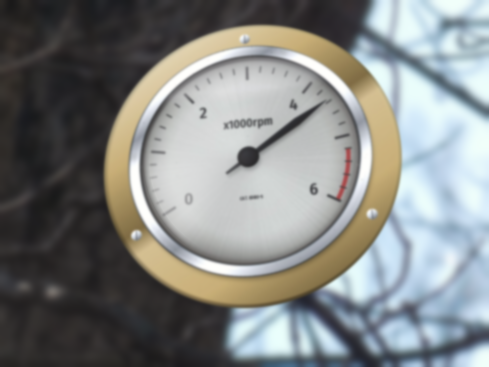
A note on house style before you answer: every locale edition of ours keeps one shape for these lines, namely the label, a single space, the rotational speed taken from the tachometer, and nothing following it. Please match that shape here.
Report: 4400 rpm
